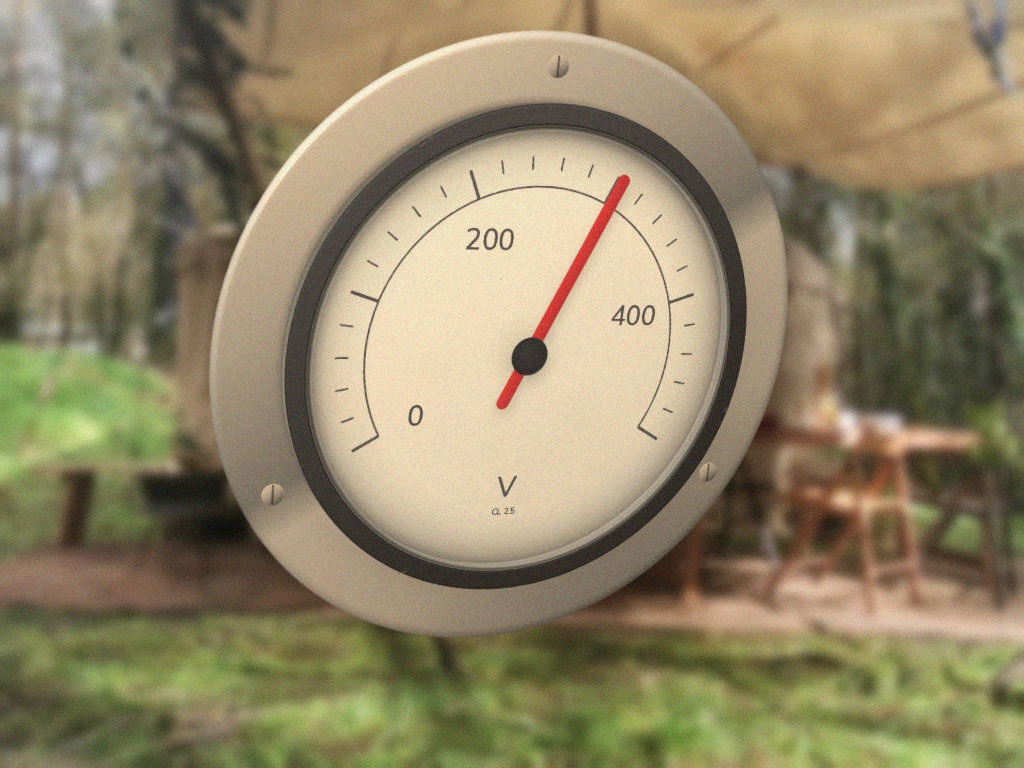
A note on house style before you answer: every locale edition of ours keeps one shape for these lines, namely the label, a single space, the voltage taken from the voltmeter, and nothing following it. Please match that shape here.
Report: 300 V
